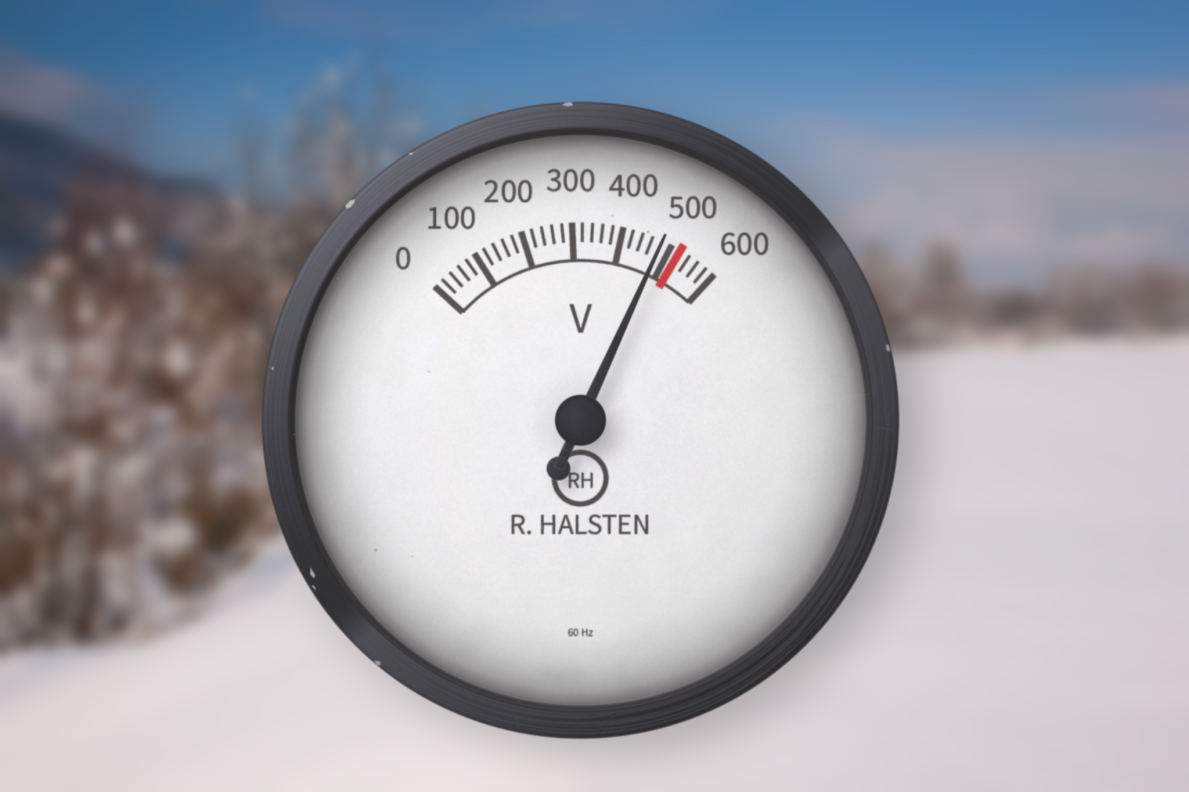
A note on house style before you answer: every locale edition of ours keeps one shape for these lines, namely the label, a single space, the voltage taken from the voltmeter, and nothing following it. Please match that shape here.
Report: 480 V
